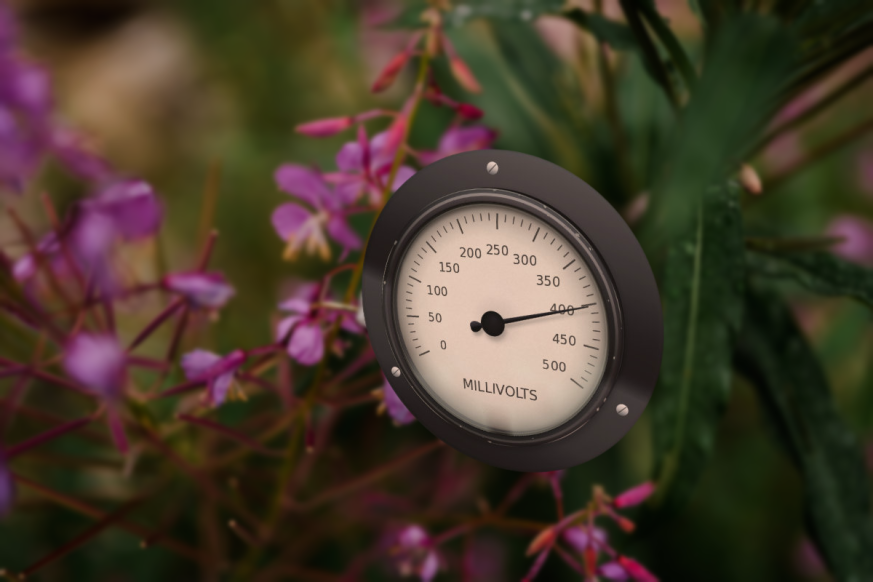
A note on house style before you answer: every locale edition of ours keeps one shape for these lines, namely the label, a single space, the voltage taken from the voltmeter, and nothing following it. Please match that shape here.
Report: 400 mV
